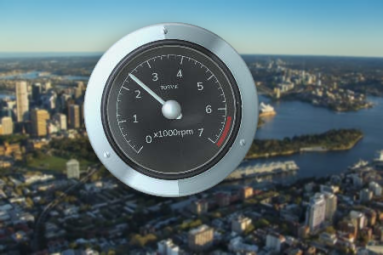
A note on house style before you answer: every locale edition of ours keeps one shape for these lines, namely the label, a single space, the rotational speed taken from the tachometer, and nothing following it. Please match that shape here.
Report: 2400 rpm
